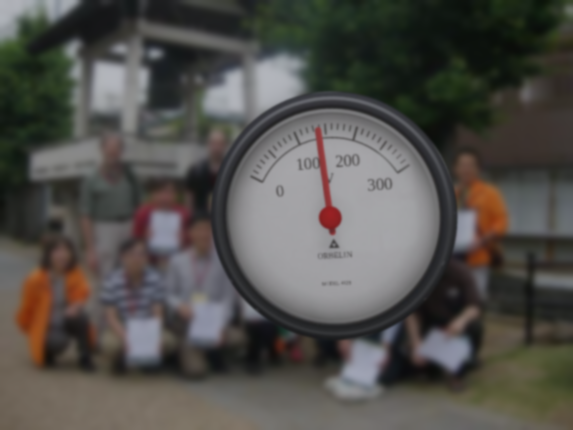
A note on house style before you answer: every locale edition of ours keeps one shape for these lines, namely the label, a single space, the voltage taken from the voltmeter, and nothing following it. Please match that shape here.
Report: 140 V
